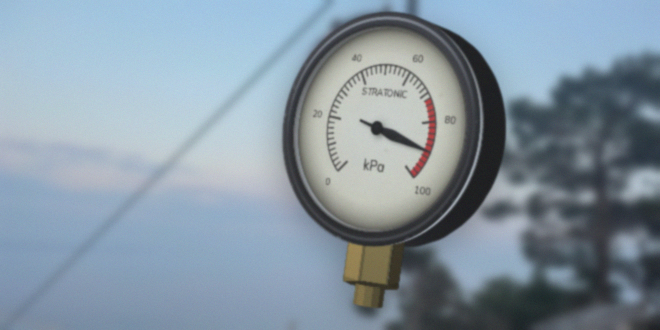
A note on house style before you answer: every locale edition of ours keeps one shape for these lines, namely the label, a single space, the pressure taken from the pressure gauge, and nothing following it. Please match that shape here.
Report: 90 kPa
